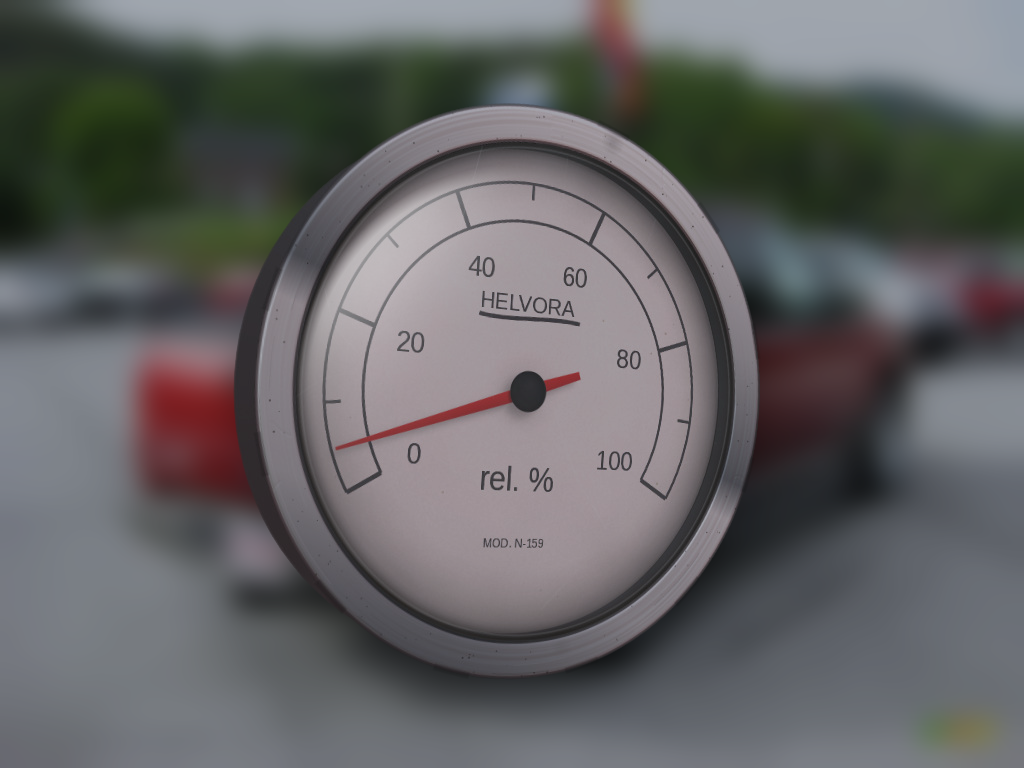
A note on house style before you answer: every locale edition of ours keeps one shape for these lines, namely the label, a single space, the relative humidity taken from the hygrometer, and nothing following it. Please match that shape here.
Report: 5 %
